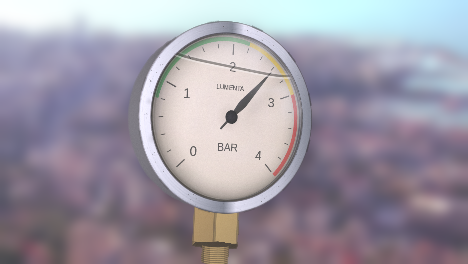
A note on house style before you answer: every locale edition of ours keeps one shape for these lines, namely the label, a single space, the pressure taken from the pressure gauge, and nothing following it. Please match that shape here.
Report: 2.6 bar
